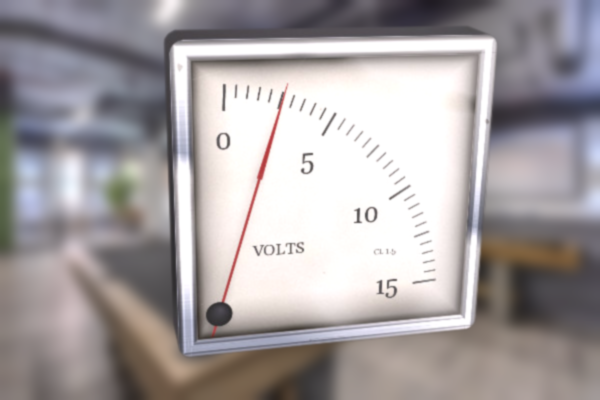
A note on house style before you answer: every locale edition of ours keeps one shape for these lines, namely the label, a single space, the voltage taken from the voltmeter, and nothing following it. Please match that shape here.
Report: 2.5 V
